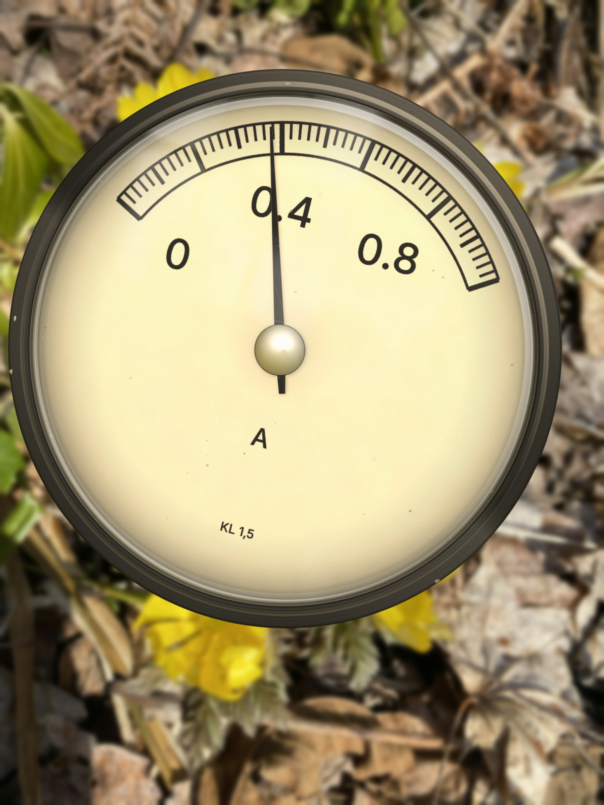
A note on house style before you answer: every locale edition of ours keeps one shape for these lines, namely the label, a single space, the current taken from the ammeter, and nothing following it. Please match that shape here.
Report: 0.38 A
